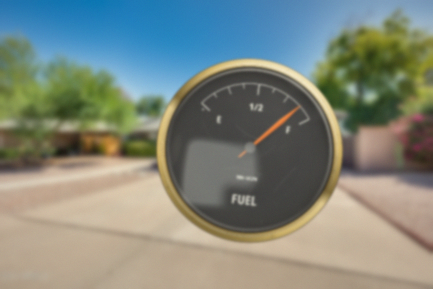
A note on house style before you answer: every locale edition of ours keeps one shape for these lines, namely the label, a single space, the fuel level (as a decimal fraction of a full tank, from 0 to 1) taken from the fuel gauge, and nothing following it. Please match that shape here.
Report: 0.875
